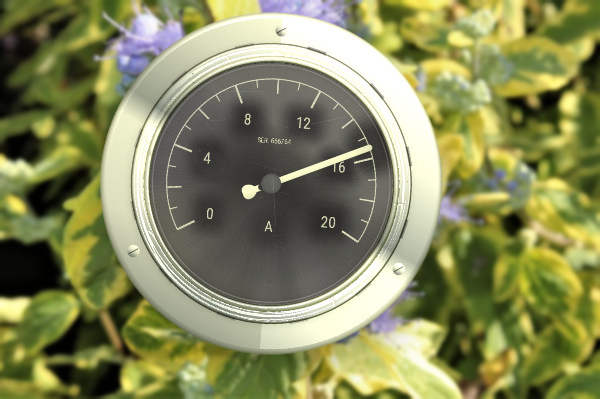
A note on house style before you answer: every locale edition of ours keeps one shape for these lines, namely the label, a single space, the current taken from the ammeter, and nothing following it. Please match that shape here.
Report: 15.5 A
